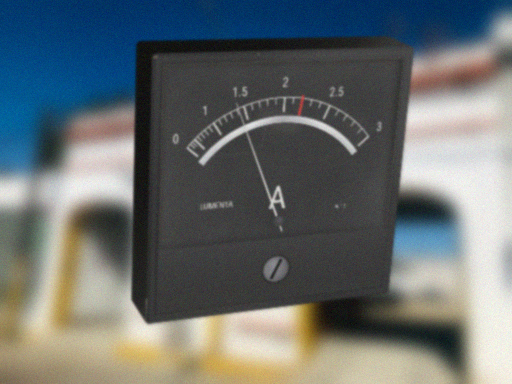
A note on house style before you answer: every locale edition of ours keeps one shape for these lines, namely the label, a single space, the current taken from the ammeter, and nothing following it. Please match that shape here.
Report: 1.4 A
